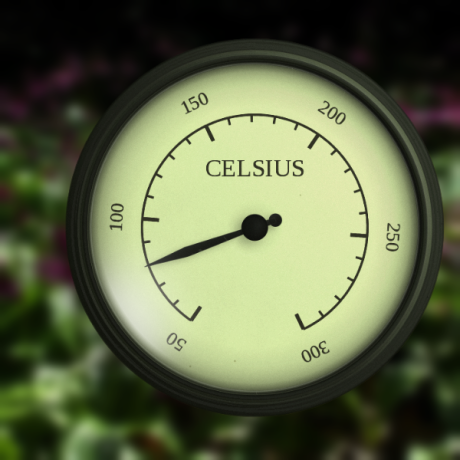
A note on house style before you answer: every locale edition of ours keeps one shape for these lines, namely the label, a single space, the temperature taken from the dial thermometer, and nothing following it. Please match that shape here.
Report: 80 °C
